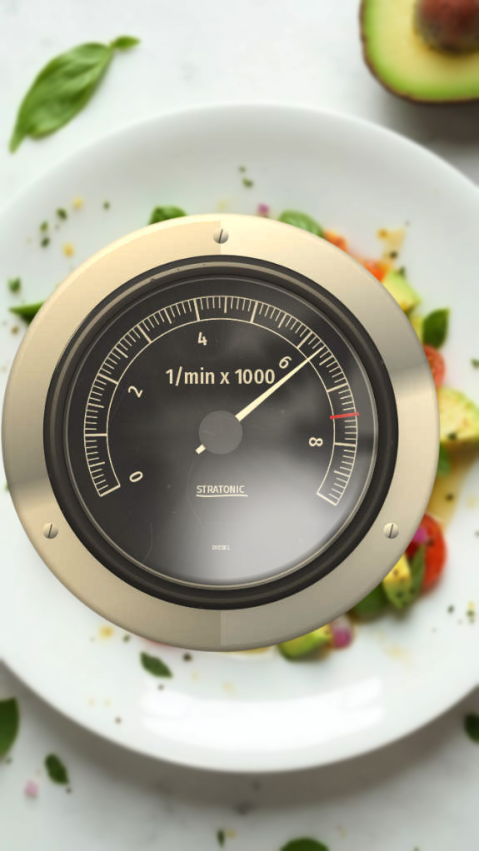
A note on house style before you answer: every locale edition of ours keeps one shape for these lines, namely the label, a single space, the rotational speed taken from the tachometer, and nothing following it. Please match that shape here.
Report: 6300 rpm
